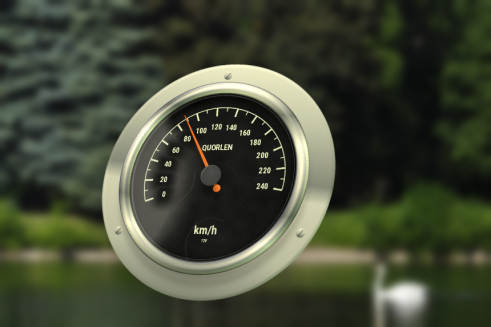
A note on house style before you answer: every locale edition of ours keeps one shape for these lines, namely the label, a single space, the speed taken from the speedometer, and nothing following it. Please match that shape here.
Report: 90 km/h
